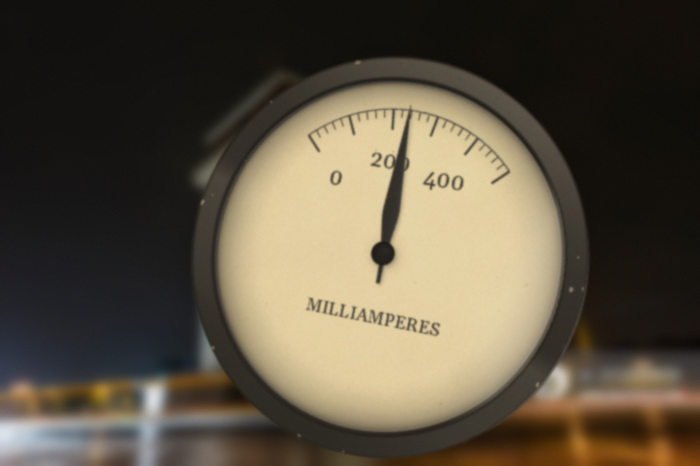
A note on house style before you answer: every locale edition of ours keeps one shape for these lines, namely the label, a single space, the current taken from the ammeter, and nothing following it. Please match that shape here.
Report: 240 mA
